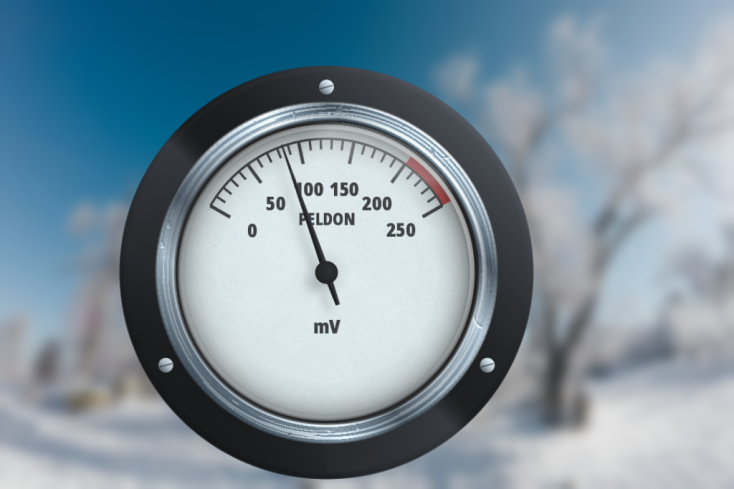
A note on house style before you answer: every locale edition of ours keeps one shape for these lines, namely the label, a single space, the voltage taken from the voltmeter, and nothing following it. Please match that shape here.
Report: 85 mV
